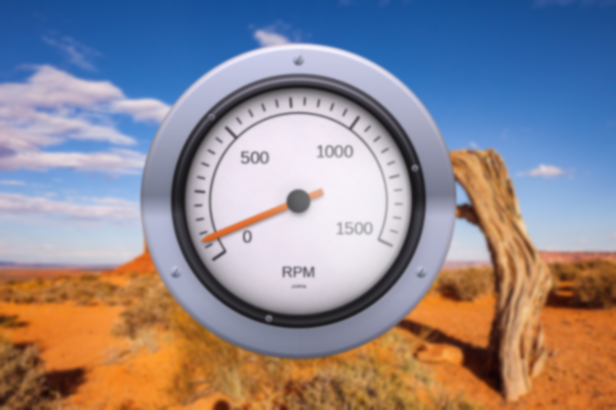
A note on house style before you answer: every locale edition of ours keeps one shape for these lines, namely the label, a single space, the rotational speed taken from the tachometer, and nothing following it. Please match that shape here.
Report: 75 rpm
